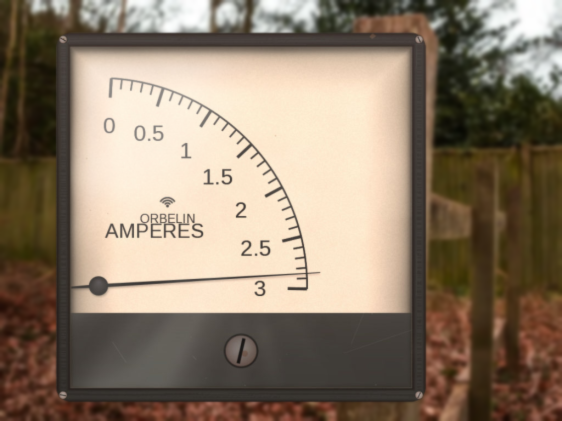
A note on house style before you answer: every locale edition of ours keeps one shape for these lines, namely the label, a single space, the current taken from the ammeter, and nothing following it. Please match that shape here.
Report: 2.85 A
